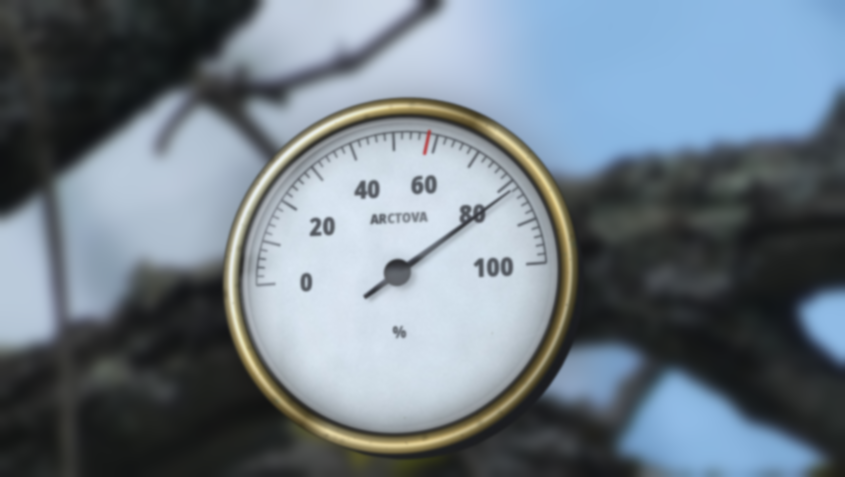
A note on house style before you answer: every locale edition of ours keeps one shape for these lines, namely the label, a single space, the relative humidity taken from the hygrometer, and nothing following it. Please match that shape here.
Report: 82 %
